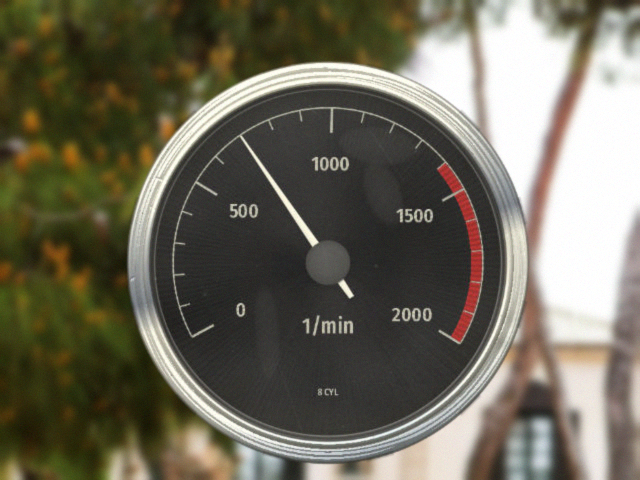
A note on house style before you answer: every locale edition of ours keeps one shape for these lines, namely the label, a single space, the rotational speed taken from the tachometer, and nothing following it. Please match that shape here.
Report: 700 rpm
